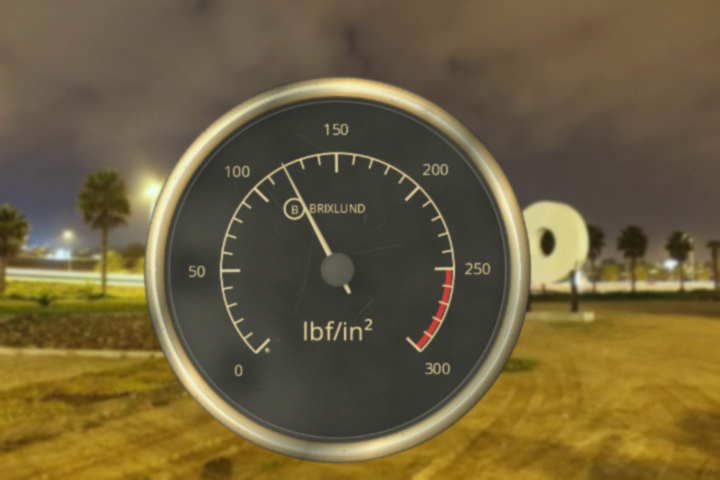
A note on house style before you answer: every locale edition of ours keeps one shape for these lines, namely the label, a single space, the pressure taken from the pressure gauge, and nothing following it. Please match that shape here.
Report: 120 psi
